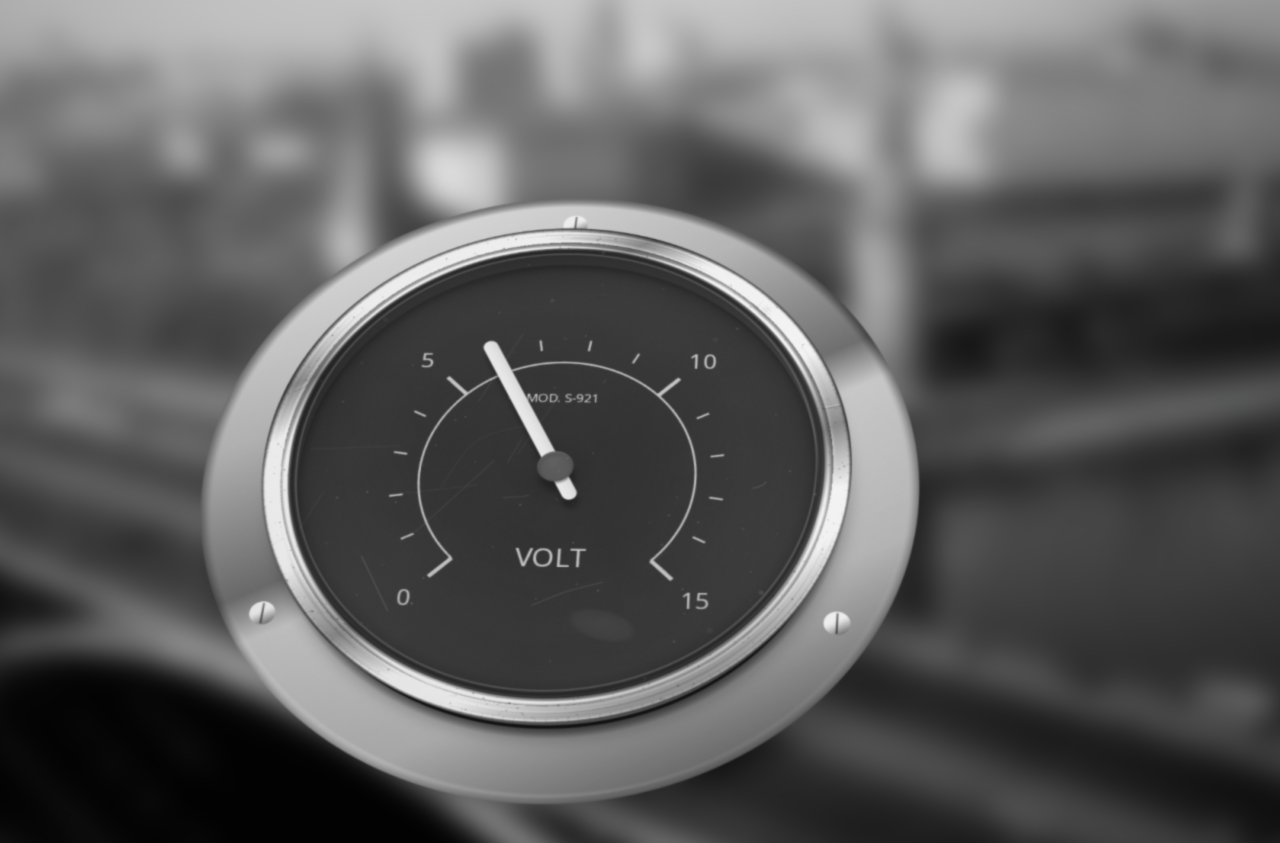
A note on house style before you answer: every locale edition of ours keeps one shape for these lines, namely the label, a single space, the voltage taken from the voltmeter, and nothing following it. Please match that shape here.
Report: 6 V
